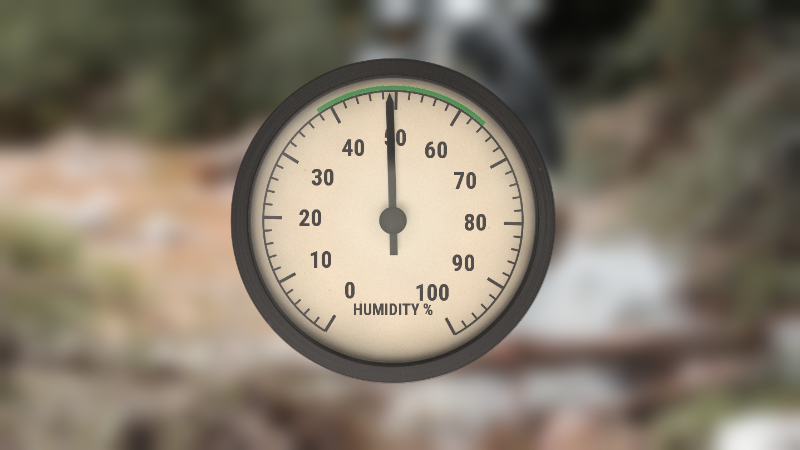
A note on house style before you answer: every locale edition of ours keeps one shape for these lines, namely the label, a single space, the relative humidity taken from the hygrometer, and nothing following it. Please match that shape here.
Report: 49 %
